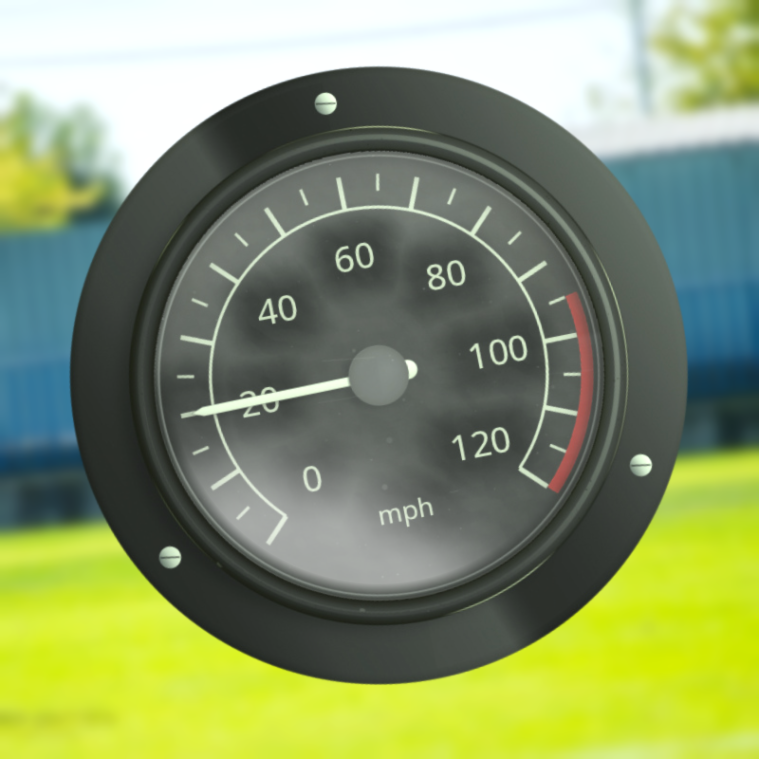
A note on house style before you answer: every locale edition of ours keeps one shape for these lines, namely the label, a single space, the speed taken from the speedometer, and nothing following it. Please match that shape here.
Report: 20 mph
